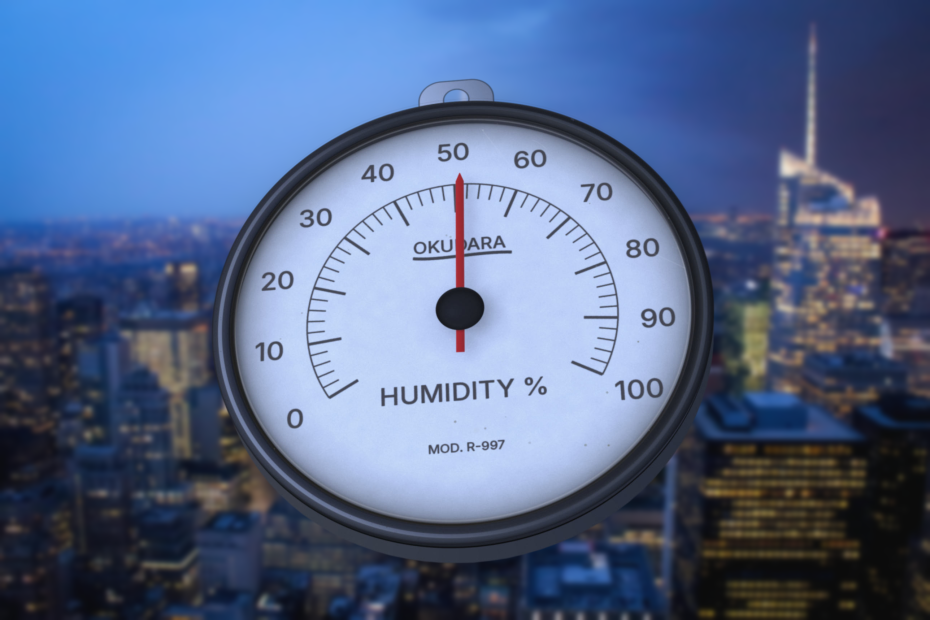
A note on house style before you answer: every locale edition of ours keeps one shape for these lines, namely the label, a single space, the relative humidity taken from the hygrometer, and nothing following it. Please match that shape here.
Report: 51 %
